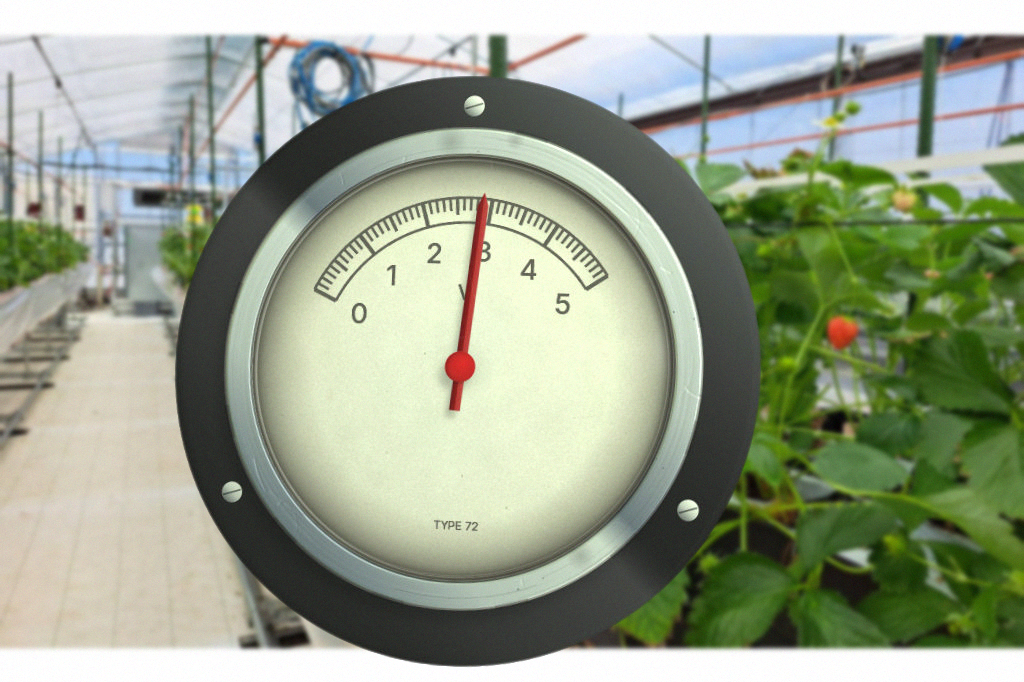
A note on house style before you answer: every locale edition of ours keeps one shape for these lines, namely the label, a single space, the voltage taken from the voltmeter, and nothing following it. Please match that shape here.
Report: 2.9 V
